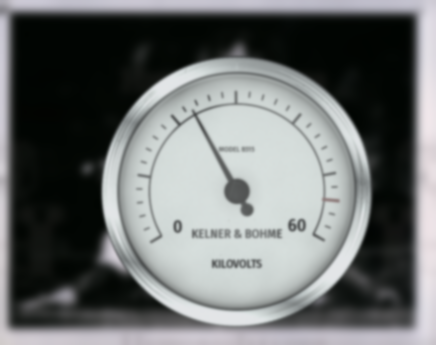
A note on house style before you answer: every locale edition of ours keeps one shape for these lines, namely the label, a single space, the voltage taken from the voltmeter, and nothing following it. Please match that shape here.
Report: 23 kV
